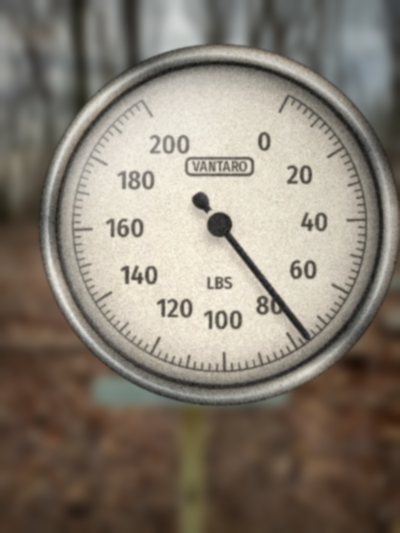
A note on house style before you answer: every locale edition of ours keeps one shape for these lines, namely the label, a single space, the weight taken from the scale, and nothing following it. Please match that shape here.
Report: 76 lb
